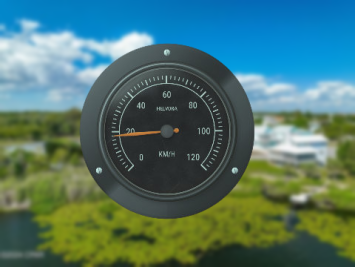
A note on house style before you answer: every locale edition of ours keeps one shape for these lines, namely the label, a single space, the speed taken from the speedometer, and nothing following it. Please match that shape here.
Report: 18 km/h
